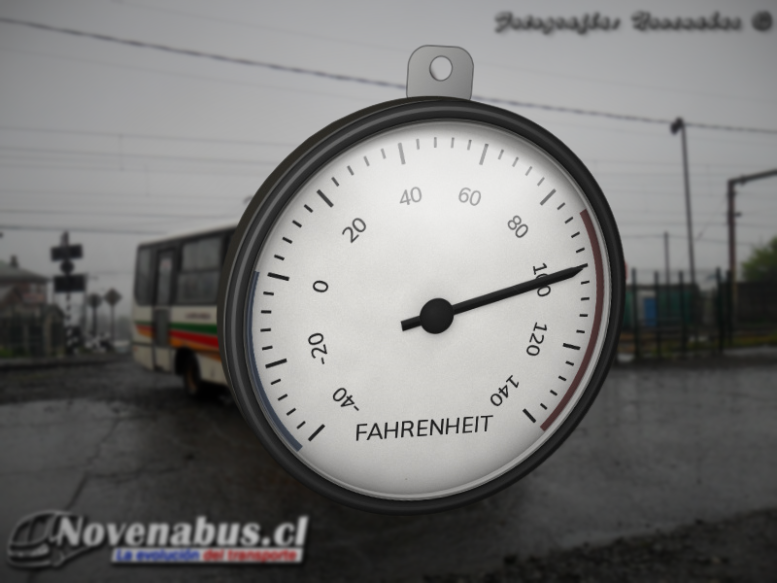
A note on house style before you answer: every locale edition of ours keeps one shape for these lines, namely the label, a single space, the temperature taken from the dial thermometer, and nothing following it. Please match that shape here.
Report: 100 °F
